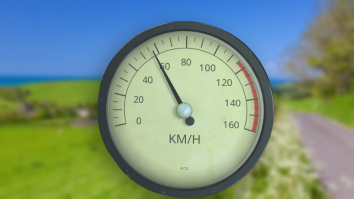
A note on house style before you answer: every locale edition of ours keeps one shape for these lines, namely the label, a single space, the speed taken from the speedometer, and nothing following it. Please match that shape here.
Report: 57.5 km/h
